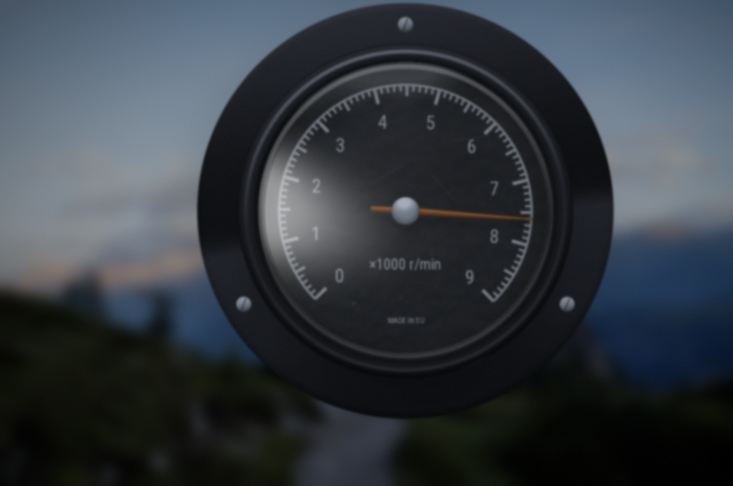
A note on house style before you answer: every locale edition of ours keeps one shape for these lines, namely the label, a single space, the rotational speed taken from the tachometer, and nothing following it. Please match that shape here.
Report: 7600 rpm
